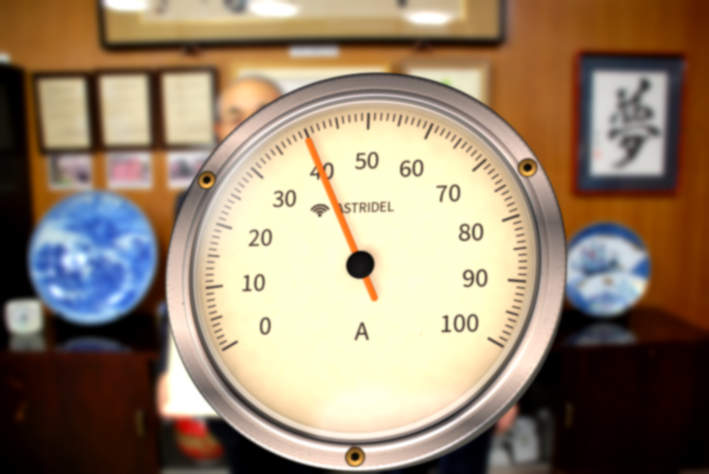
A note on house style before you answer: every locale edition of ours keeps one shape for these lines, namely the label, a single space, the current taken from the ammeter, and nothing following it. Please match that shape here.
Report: 40 A
